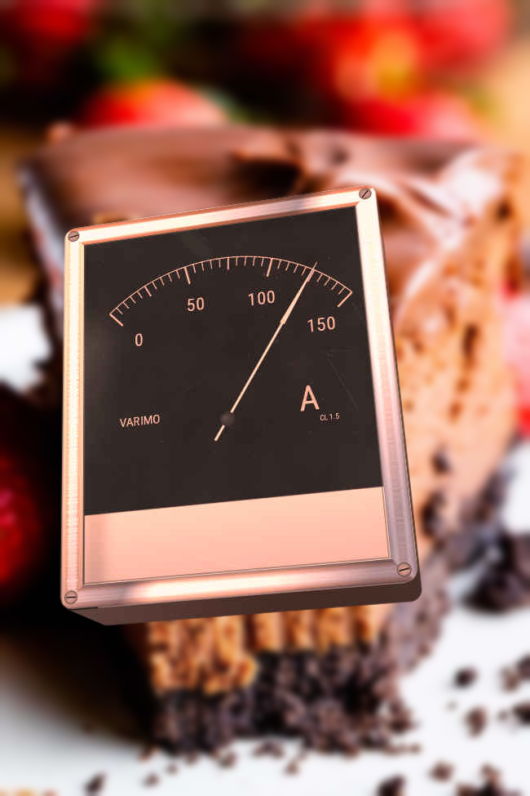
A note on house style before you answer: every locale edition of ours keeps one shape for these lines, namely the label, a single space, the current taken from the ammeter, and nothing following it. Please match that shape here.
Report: 125 A
